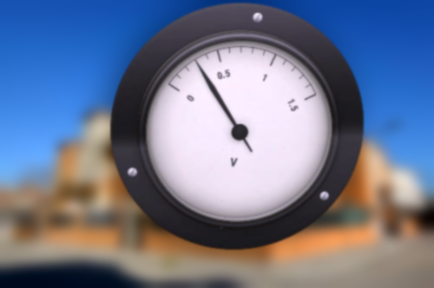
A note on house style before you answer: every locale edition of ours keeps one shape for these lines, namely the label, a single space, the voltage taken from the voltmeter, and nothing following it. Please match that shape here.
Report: 0.3 V
